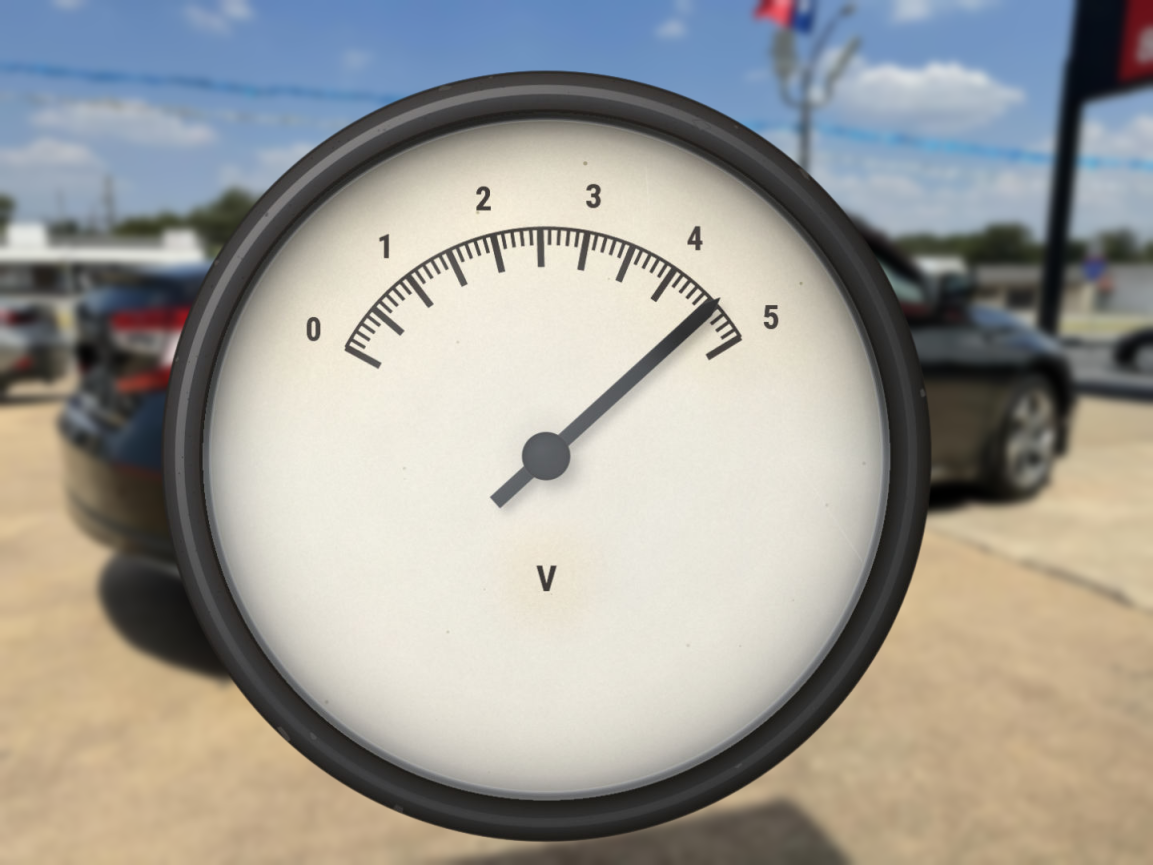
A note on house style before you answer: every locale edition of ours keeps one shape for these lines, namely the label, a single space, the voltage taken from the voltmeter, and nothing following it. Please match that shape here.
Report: 4.55 V
